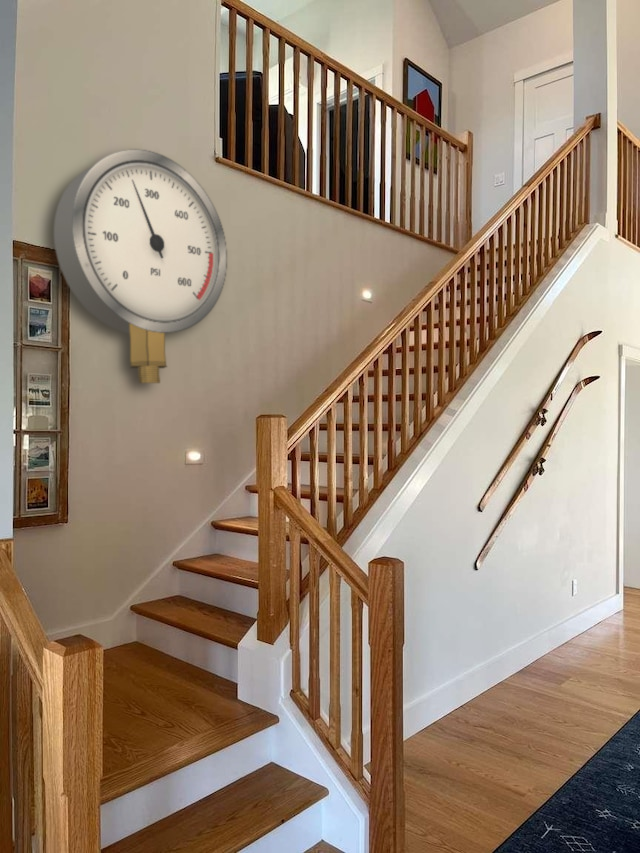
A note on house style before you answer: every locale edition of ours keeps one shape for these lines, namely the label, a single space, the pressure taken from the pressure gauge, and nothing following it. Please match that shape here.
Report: 250 psi
